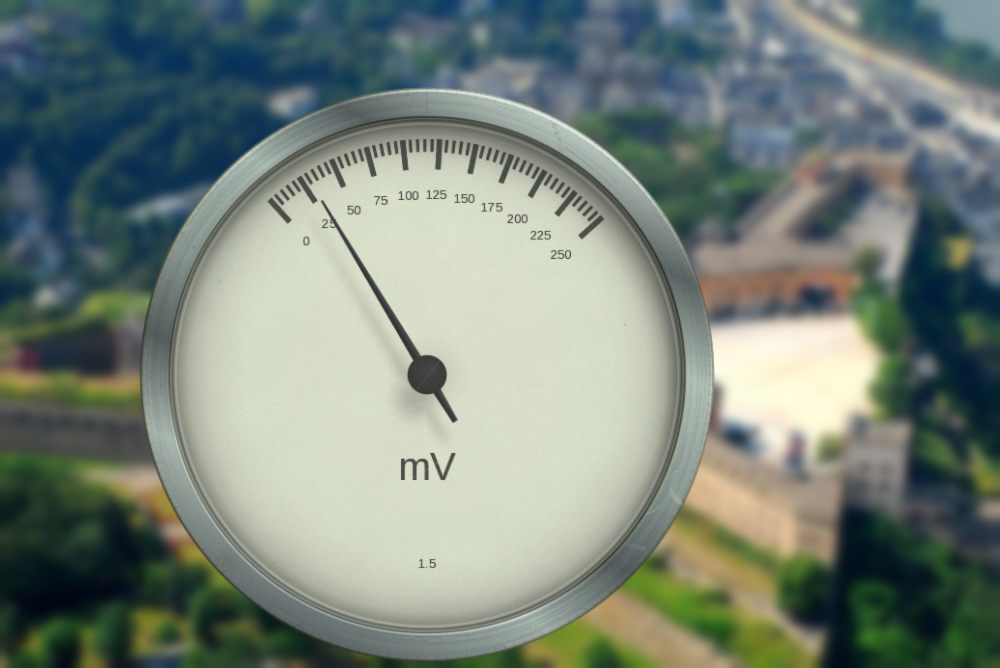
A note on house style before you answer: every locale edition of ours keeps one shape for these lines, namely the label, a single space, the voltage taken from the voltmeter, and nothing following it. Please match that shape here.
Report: 30 mV
